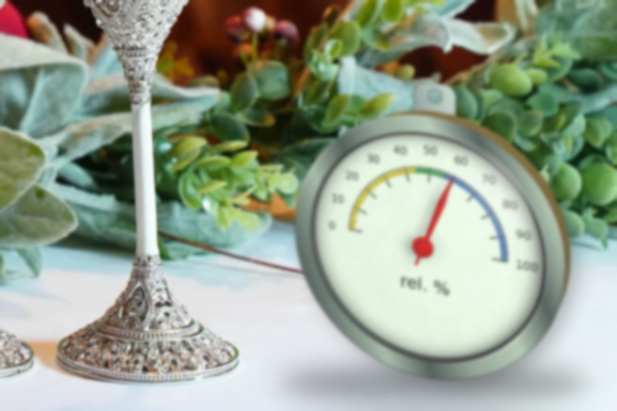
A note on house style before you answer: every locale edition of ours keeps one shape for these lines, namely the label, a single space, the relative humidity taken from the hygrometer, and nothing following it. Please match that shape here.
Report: 60 %
